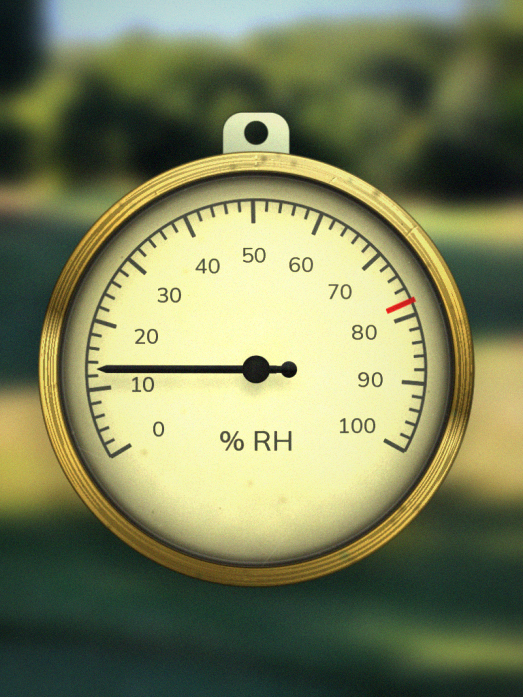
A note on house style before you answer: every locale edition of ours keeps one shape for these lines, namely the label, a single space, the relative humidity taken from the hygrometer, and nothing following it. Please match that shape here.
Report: 13 %
